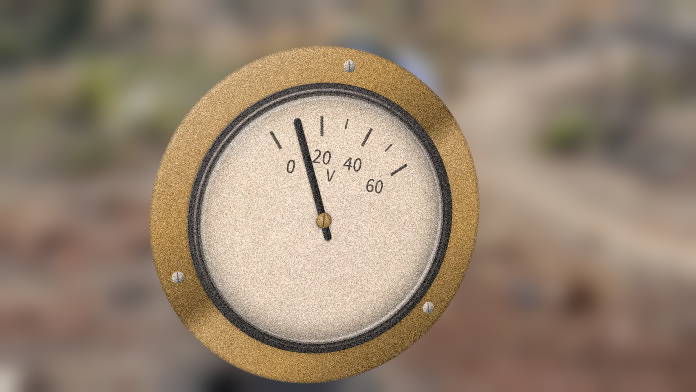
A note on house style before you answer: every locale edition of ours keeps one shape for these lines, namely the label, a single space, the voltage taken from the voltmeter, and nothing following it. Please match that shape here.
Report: 10 V
